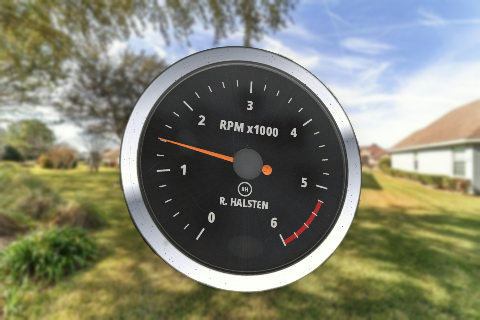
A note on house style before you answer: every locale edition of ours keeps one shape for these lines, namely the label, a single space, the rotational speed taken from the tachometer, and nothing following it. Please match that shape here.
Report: 1400 rpm
